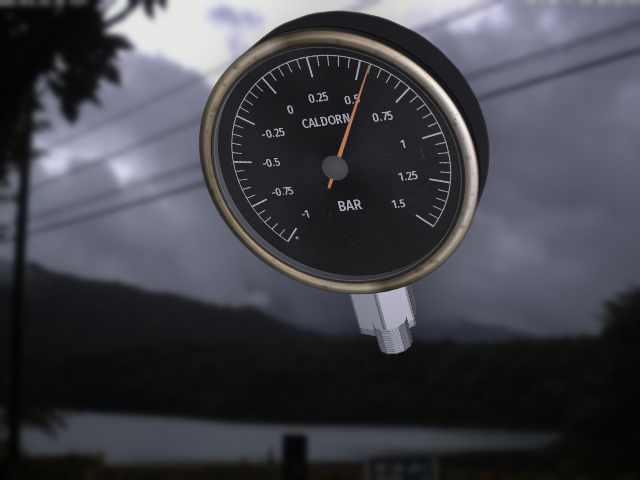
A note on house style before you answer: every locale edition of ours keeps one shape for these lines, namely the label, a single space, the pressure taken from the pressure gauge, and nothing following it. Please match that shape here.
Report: 0.55 bar
